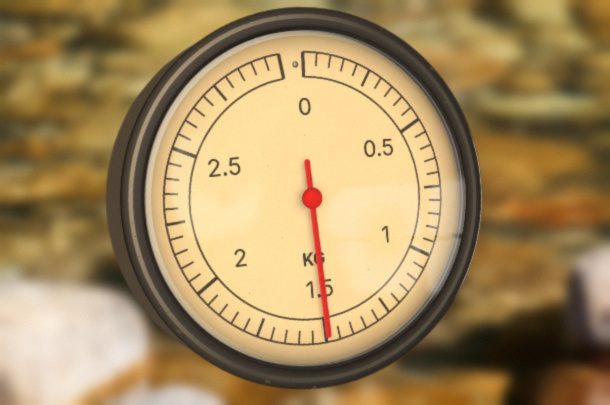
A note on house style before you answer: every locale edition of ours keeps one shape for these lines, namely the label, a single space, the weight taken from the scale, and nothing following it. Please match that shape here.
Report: 1.5 kg
